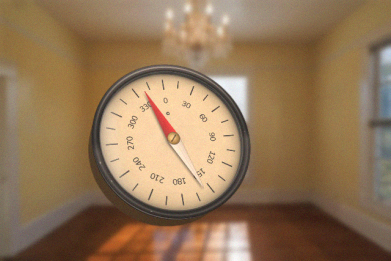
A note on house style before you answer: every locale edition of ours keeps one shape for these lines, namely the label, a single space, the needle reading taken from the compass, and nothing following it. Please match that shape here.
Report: 337.5 °
